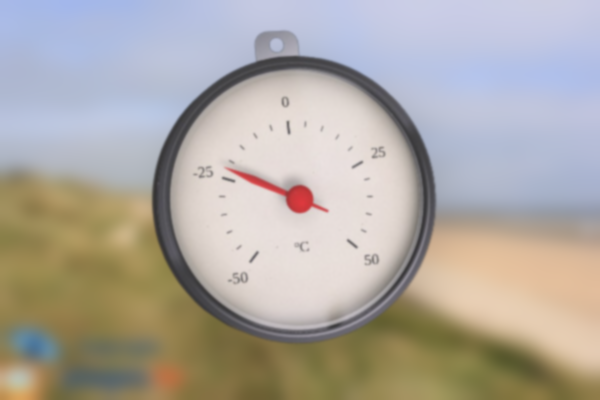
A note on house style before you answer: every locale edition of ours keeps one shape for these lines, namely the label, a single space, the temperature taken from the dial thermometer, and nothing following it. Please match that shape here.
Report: -22.5 °C
